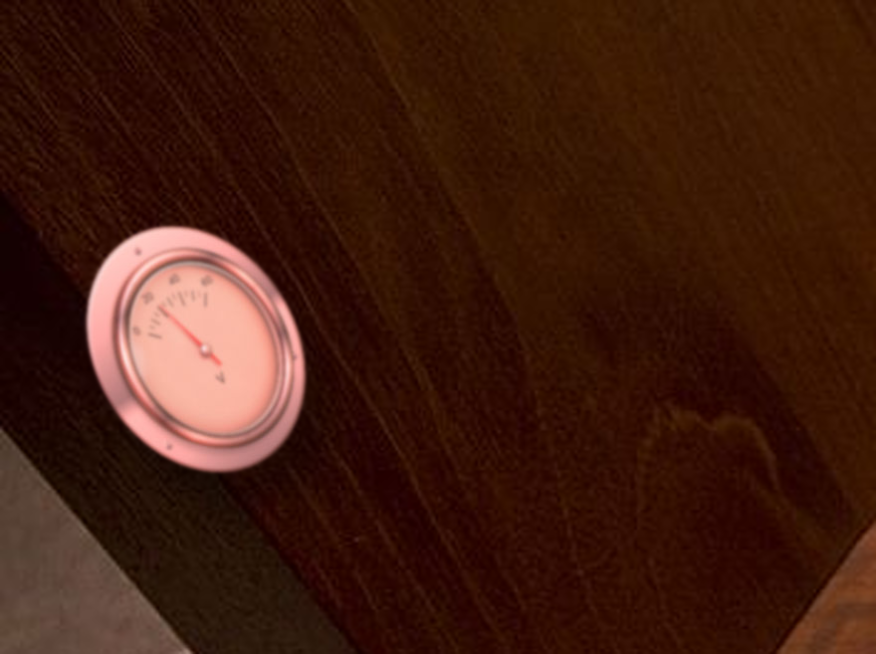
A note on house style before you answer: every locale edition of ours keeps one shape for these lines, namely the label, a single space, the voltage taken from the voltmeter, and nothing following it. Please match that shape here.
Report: 20 V
